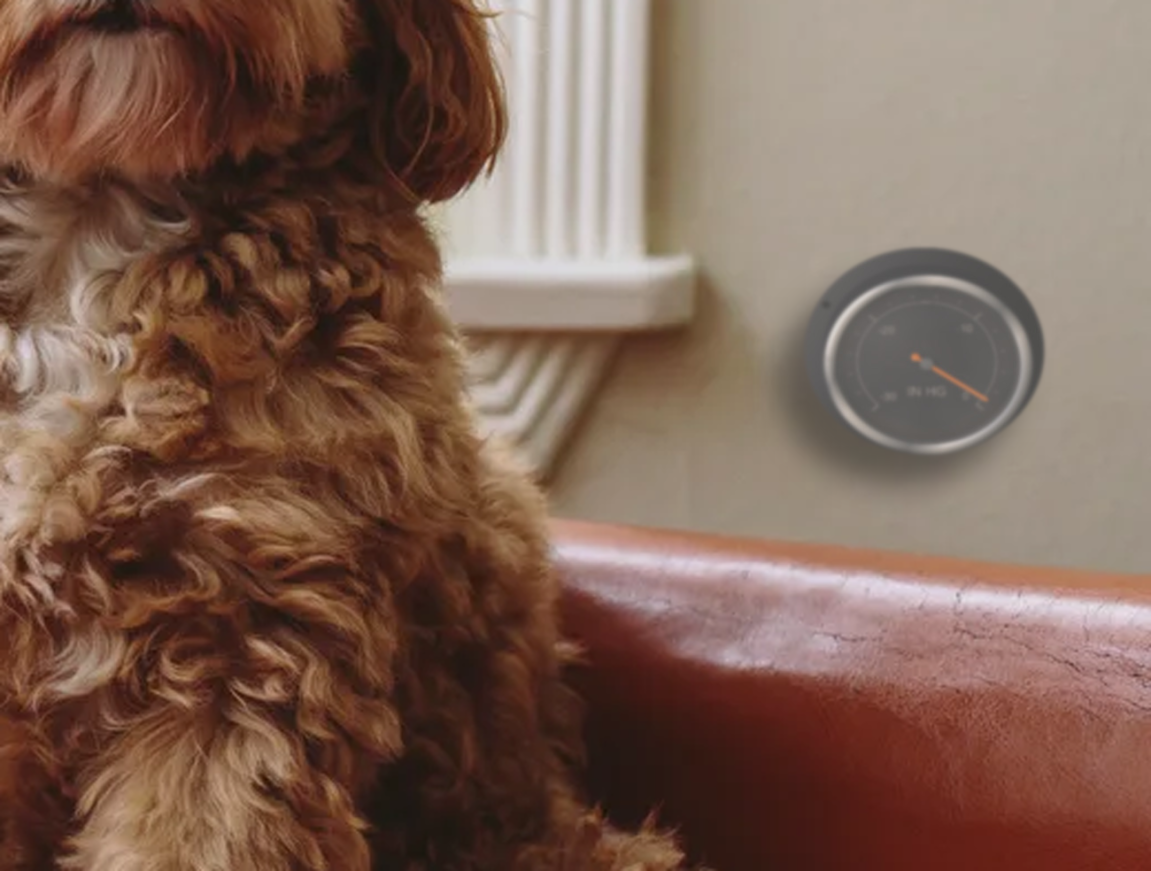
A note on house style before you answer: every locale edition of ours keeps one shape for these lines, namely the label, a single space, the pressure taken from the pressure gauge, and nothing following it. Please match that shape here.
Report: -1 inHg
